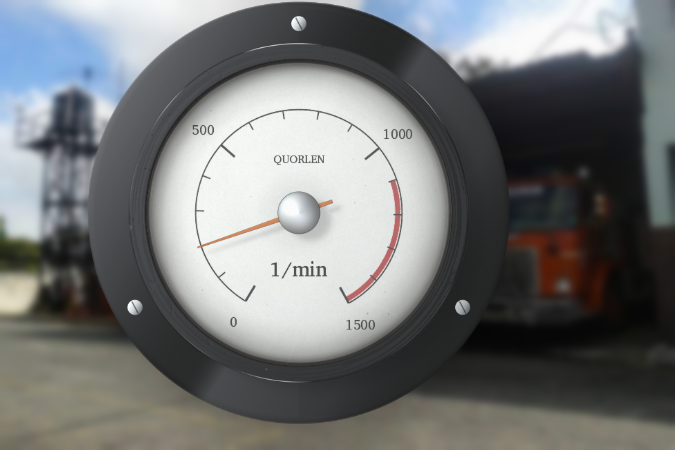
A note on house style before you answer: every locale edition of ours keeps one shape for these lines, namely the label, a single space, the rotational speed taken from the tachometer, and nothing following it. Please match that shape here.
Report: 200 rpm
